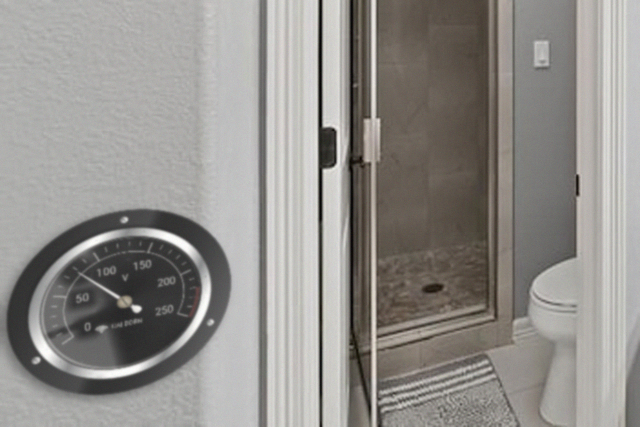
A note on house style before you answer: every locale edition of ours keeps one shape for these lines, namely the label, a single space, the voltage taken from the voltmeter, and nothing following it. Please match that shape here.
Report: 80 V
